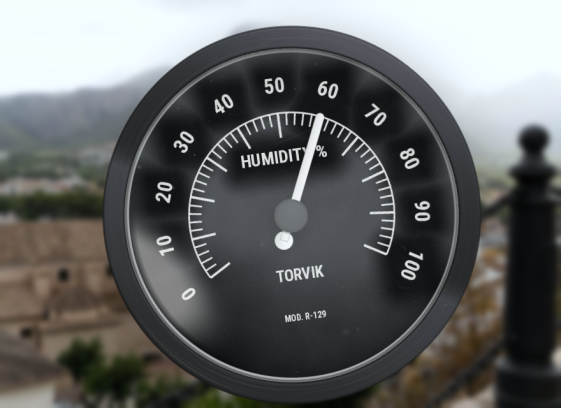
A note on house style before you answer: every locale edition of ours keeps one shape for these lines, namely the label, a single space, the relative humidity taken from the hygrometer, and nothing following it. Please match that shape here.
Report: 60 %
